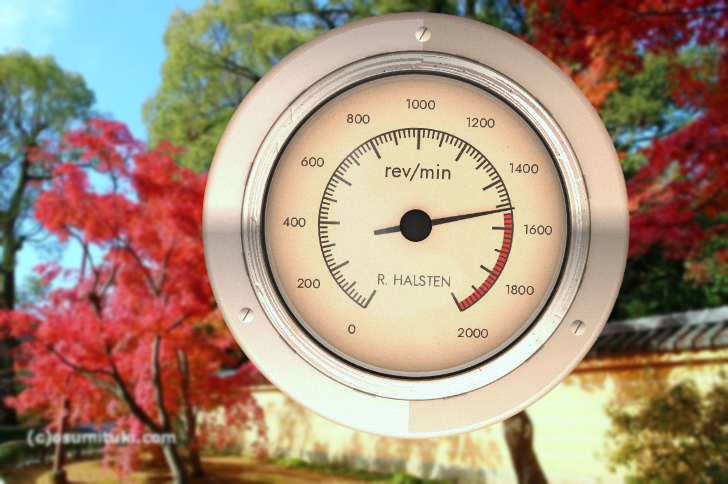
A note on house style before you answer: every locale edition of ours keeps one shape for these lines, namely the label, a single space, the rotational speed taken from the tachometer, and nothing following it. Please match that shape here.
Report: 1520 rpm
